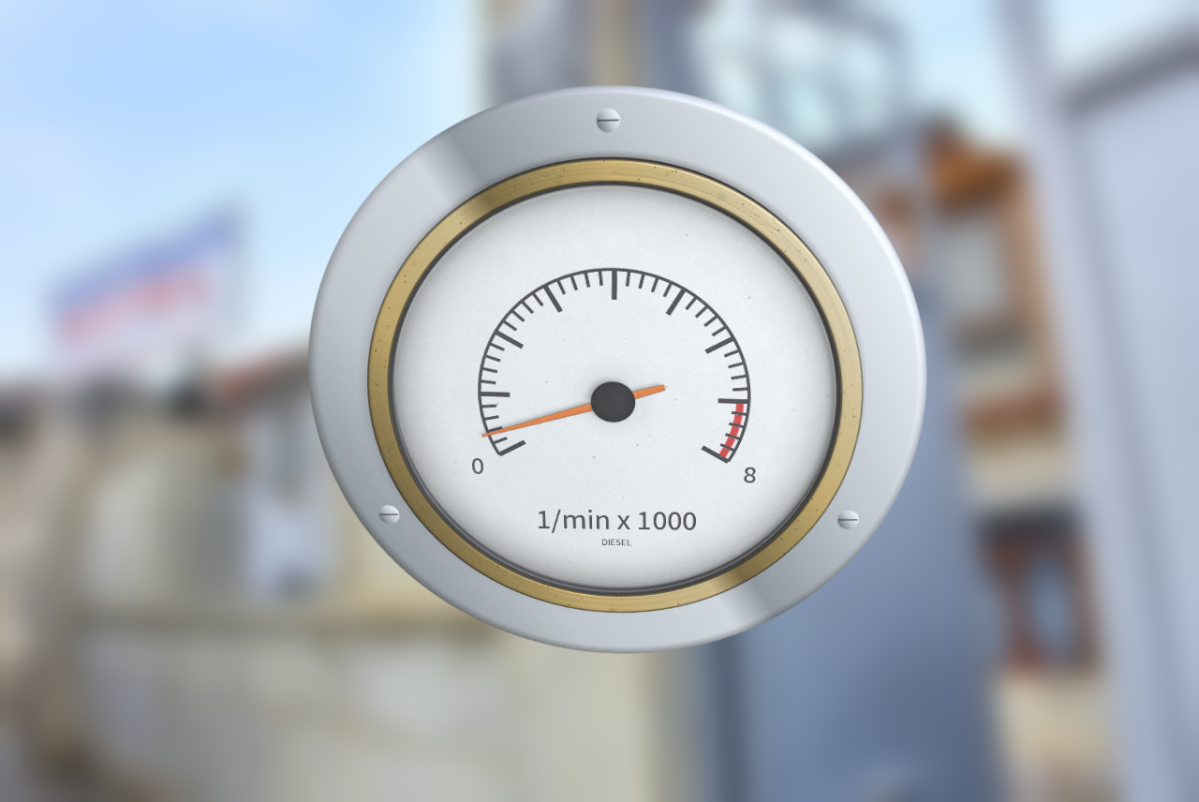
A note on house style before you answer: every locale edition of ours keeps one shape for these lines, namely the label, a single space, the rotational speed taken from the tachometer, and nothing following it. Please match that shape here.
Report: 400 rpm
